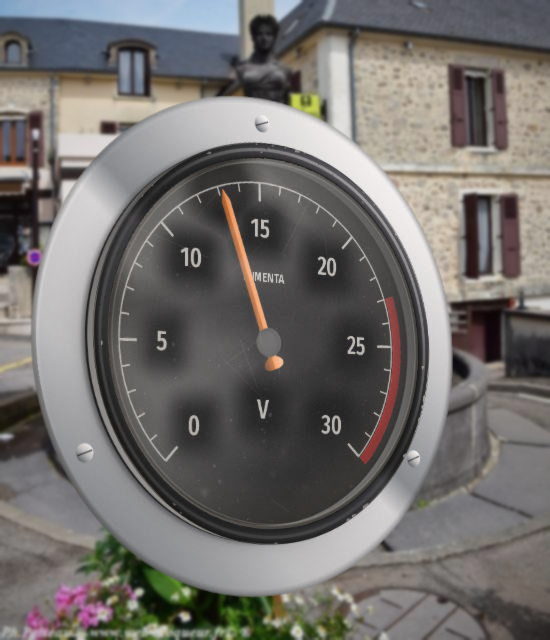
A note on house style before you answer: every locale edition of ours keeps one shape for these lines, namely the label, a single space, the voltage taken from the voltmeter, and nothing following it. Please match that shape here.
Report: 13 V
